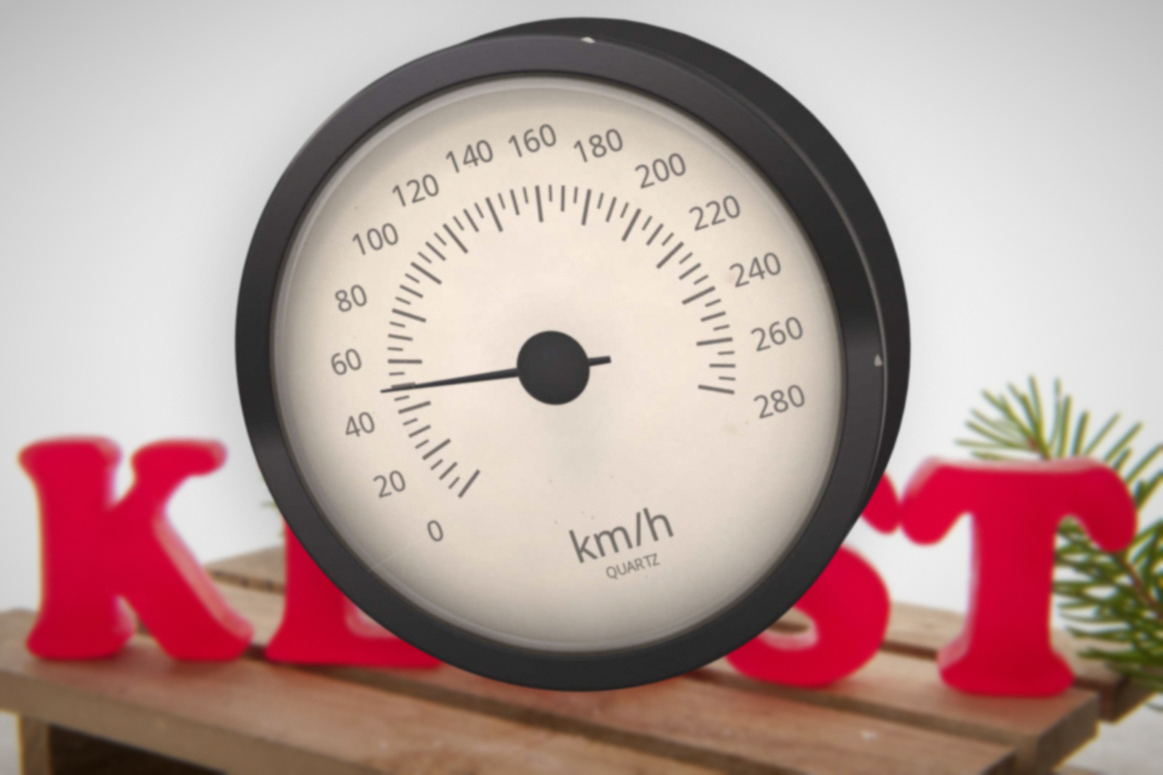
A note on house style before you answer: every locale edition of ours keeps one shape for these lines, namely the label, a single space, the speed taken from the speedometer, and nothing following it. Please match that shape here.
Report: 50 km/h
